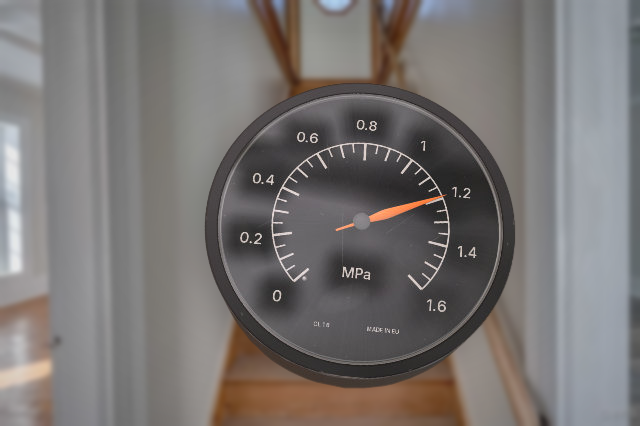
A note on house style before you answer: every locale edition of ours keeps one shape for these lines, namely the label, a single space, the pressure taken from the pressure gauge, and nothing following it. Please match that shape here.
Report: 1.2 MPa
